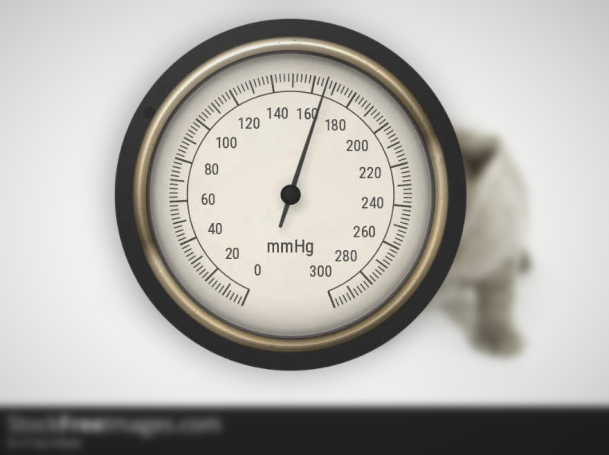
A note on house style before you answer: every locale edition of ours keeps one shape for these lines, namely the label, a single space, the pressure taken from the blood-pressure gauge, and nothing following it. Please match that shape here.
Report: 166 mmHg
